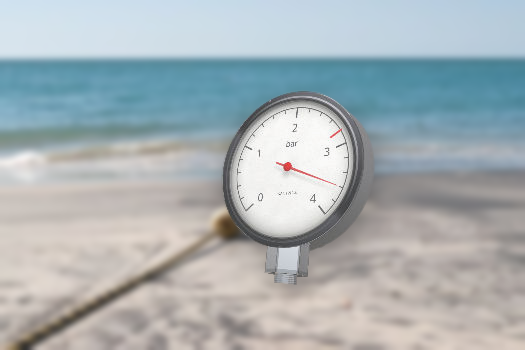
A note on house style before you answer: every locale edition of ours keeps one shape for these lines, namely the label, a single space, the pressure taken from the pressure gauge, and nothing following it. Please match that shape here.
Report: 3.6 bar
